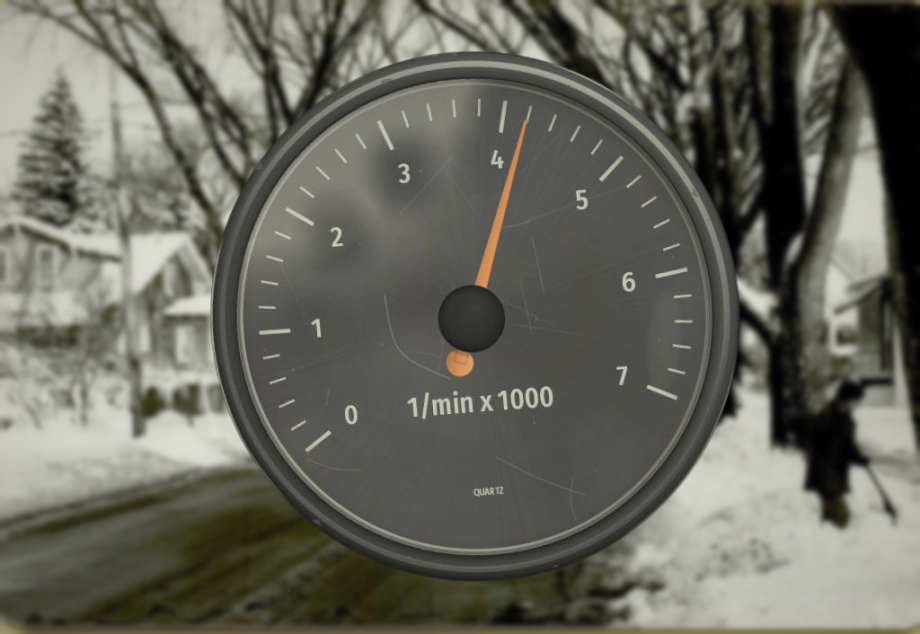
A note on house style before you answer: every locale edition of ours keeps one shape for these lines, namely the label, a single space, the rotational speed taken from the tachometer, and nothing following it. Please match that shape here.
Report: 4200 rpm
